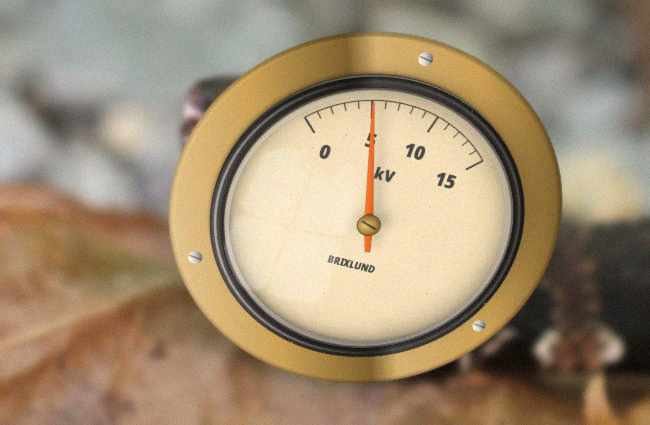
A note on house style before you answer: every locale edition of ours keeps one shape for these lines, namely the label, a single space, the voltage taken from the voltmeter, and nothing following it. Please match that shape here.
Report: 5 kV
